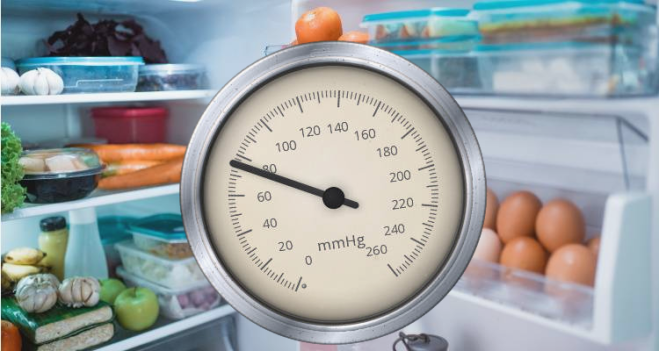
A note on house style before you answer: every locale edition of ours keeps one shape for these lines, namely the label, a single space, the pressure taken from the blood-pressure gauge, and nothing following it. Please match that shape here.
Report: 76 mmHg
